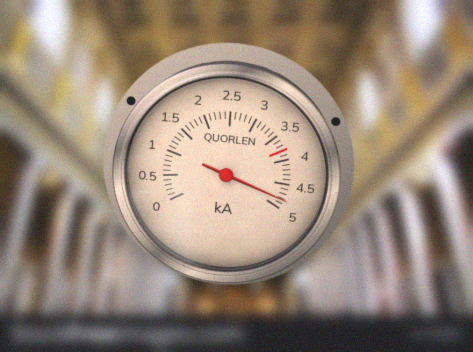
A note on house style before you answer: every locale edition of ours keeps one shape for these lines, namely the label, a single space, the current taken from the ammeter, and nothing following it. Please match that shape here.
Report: 4.8 kA
